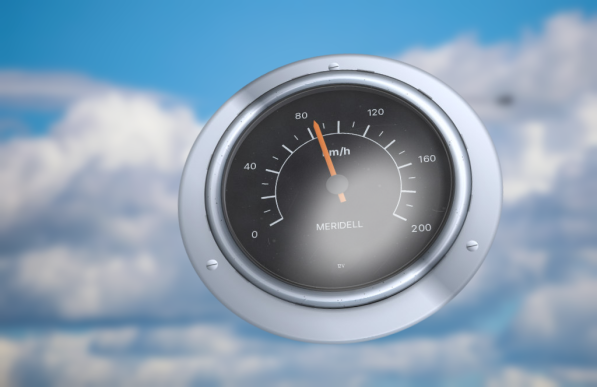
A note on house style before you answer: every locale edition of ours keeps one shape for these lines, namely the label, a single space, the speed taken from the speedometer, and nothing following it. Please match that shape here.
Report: 85 km/h
